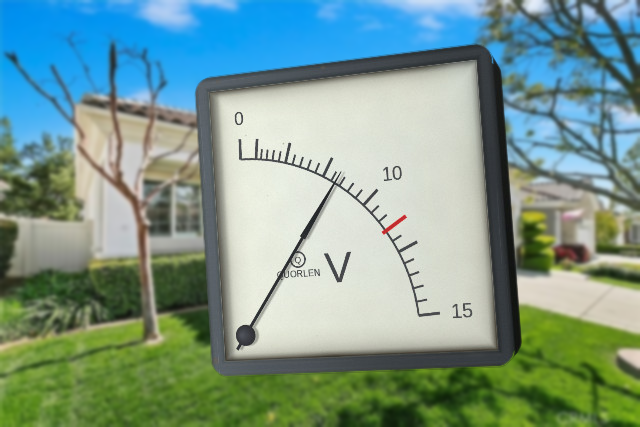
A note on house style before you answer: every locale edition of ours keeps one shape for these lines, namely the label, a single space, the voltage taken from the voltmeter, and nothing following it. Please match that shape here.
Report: 8.25 V
